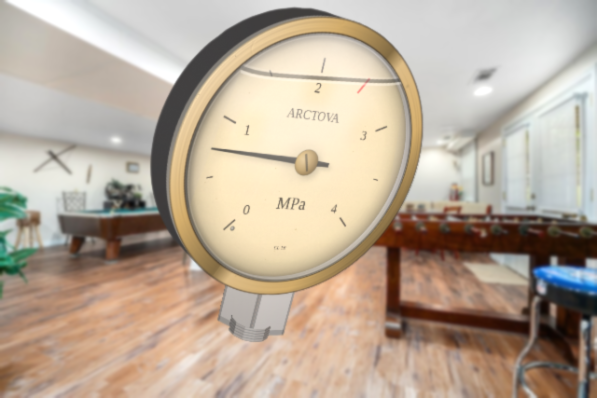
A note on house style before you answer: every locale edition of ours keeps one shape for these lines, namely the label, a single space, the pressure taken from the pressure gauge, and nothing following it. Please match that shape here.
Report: 0.75 MPa
